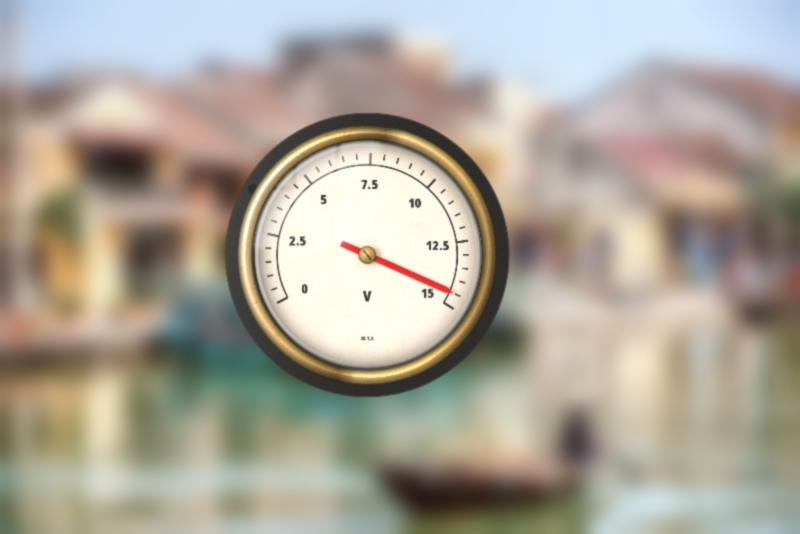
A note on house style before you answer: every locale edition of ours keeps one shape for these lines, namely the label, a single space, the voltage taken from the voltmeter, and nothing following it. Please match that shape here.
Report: 14.5 V
